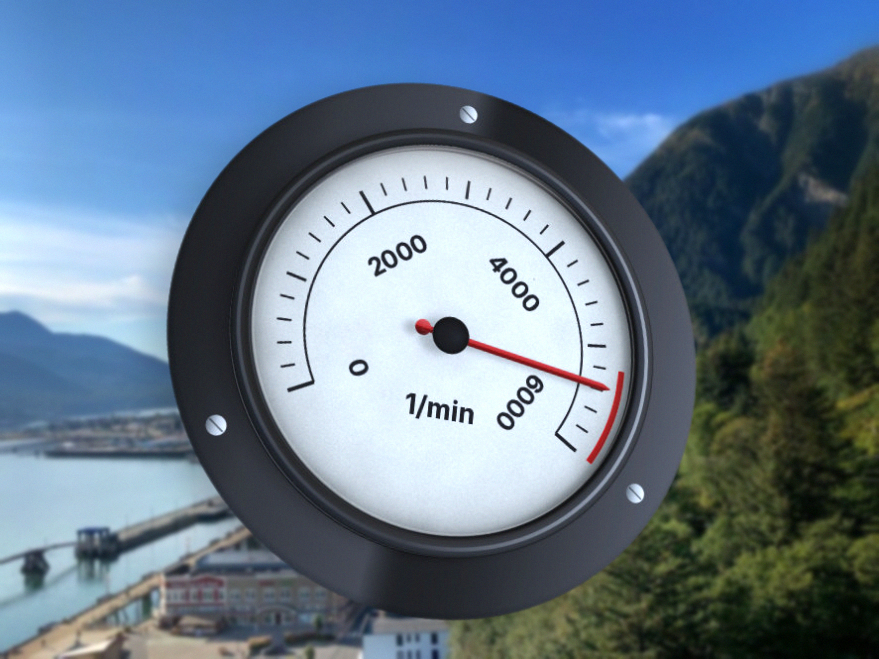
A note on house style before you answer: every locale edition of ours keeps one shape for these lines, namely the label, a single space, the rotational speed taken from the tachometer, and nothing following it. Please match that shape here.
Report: 5400 rpm
